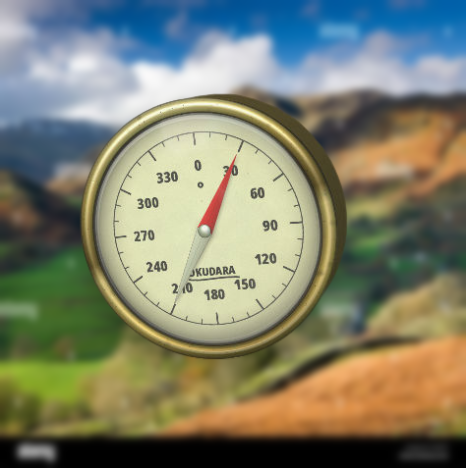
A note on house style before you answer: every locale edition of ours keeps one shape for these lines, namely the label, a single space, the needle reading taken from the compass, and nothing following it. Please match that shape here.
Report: 30 °
